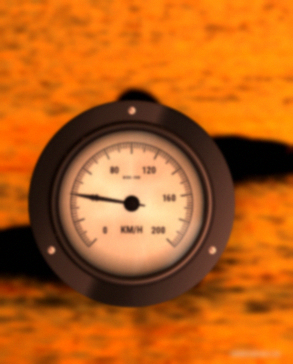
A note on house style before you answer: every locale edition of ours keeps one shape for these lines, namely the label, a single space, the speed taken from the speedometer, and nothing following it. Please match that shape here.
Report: 40 km/h
